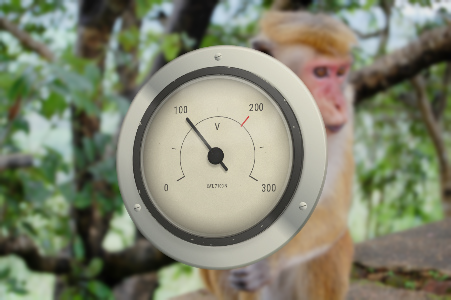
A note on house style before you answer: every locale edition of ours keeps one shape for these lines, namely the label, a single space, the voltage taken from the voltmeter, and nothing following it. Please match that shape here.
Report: 100 V
